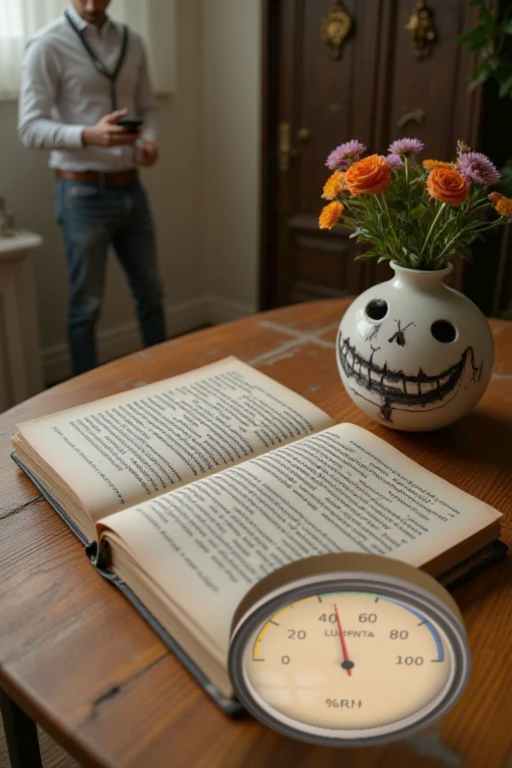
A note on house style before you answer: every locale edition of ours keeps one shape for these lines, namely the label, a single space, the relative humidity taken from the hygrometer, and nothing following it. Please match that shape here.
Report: 45 %
